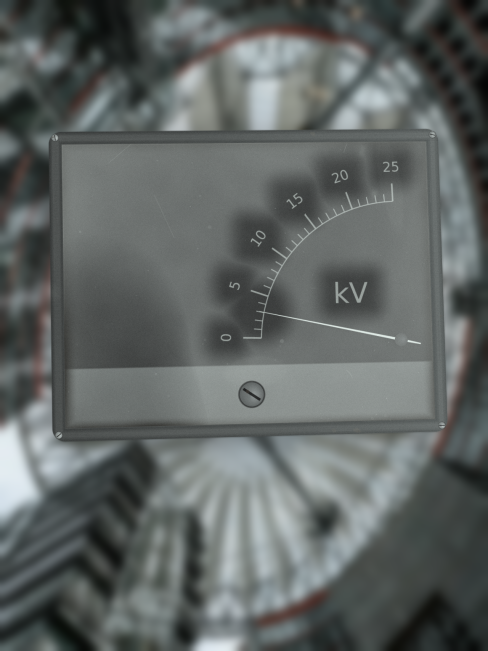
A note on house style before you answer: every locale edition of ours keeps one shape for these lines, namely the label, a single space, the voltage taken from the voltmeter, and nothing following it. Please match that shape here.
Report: 3 kV
